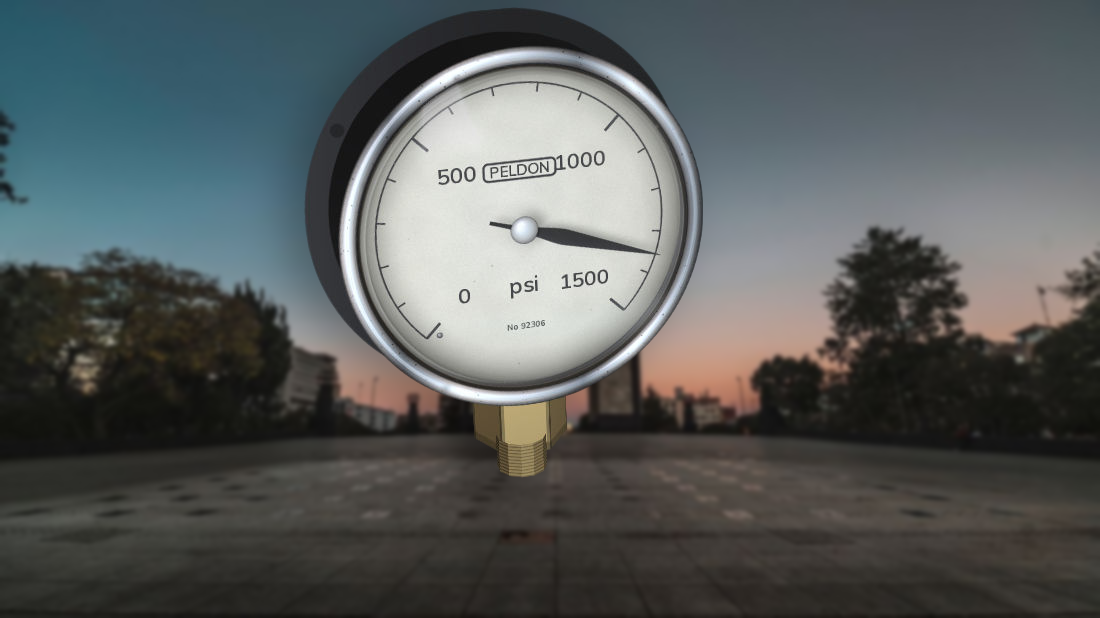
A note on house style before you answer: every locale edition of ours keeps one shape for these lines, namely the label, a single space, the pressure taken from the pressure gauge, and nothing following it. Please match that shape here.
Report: 1350 psi
